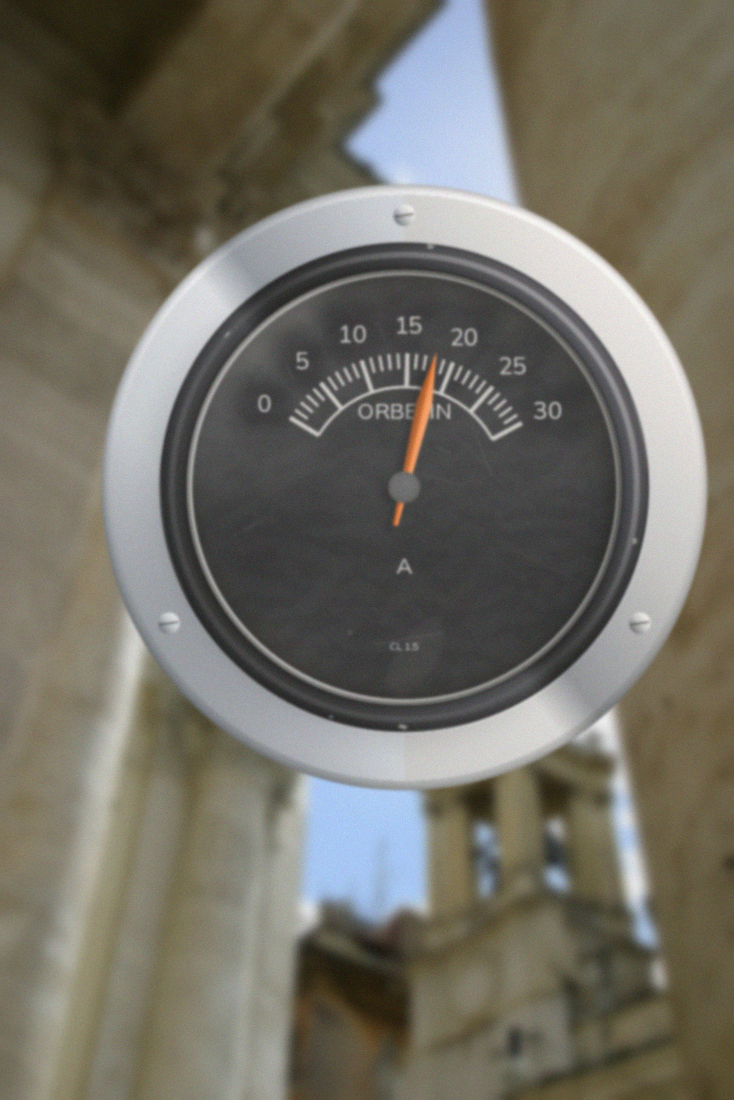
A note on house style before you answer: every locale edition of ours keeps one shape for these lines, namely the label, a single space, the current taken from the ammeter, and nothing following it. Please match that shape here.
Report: 18 A
